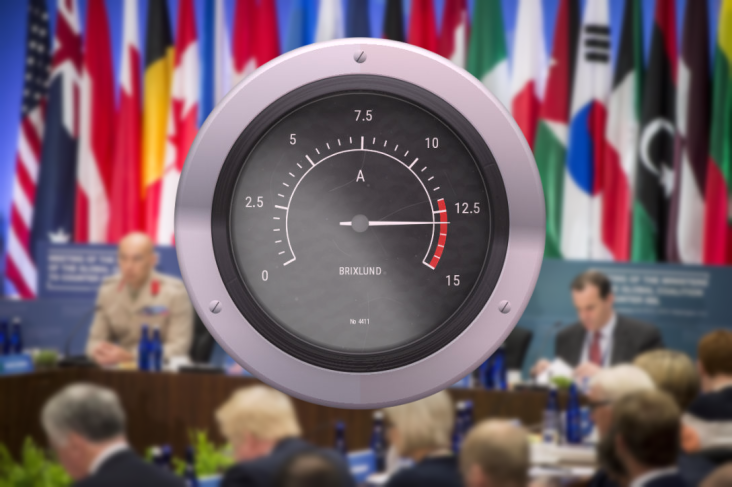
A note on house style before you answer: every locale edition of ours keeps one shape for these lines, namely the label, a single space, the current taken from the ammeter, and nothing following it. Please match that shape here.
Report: 13 A
